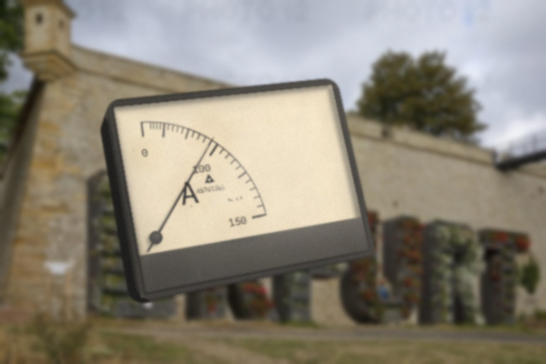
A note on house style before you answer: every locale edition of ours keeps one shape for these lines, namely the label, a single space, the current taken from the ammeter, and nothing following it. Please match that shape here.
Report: 95 A
